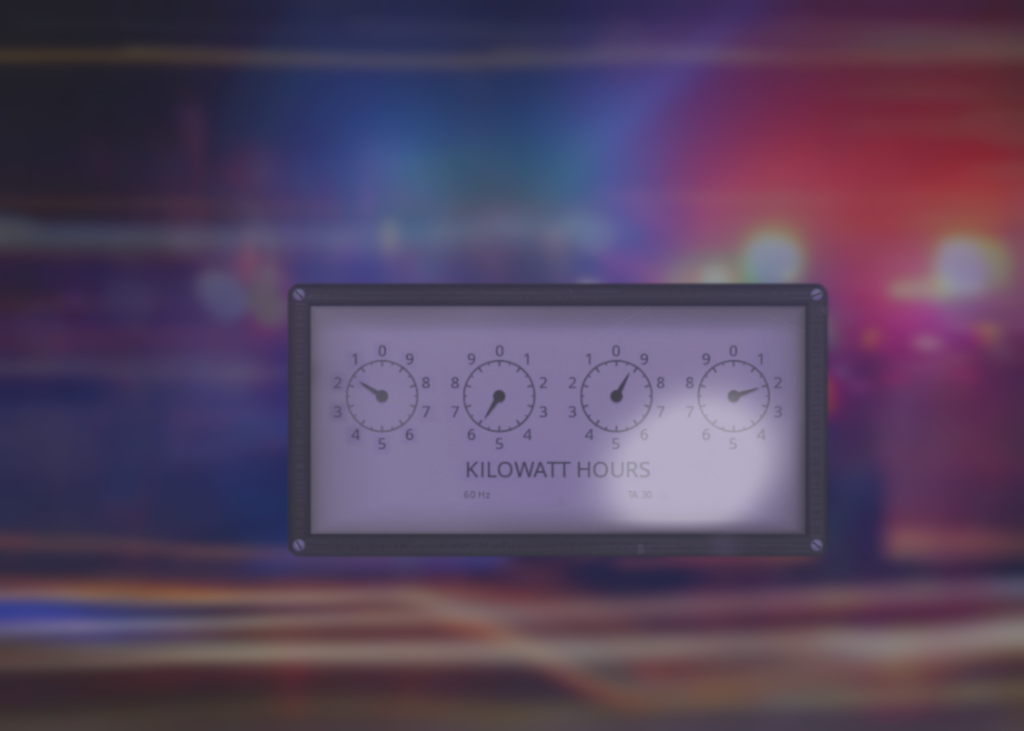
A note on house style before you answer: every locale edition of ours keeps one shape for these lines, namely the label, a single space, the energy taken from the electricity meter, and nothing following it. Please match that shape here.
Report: 1592 kWh
